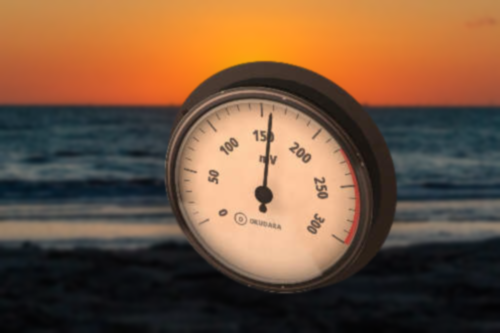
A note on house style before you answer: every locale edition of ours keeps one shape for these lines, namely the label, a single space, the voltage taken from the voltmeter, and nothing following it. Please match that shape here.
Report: 160 mV
